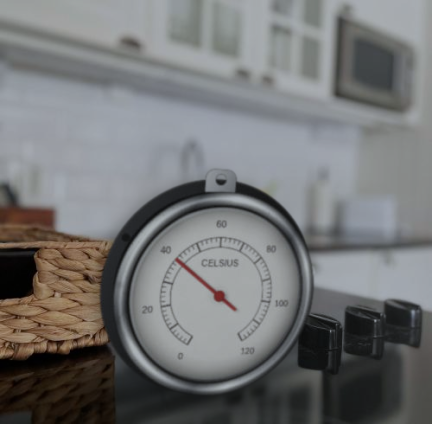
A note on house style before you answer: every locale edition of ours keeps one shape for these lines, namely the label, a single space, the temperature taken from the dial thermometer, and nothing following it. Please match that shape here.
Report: 40 °C
